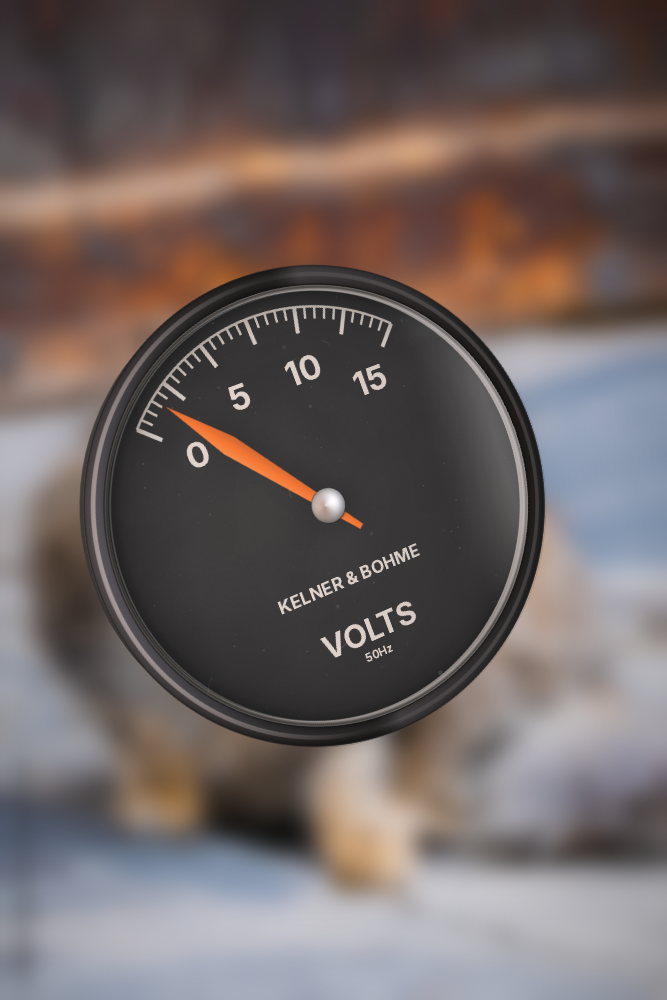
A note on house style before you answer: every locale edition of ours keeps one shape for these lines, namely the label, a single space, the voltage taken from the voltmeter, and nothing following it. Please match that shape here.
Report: 1.5 V
